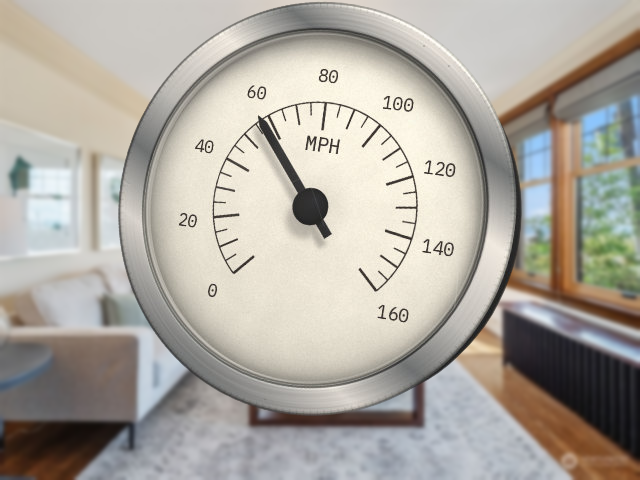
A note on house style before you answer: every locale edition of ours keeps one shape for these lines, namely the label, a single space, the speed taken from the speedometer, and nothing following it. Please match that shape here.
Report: 57.5 mph
